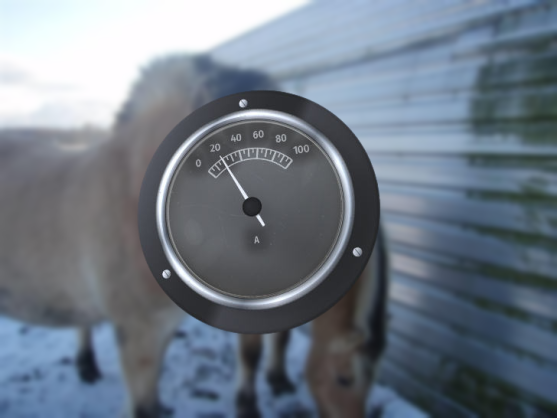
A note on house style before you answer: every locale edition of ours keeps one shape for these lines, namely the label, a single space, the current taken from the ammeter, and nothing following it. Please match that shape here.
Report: 20 A
